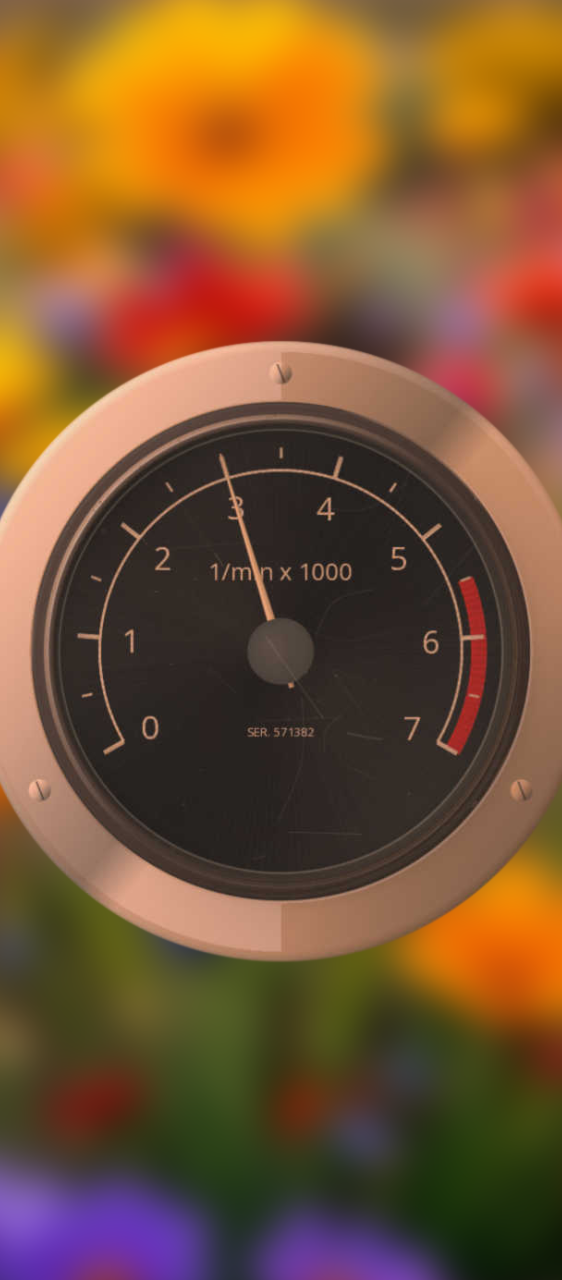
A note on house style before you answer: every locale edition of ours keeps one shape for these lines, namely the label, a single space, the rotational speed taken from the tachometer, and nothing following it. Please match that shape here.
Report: 3000 rpm
